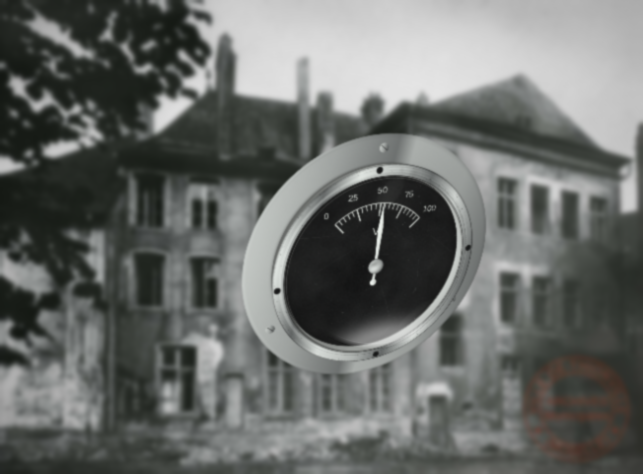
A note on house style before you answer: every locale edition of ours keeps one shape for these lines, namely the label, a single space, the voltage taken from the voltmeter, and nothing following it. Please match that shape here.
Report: 50 V
